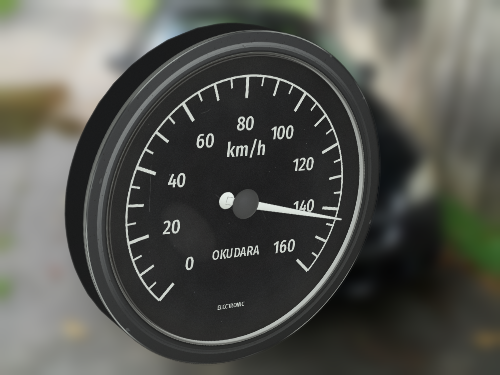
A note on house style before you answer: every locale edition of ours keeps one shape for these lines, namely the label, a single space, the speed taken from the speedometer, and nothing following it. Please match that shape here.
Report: 142.5 km/h
